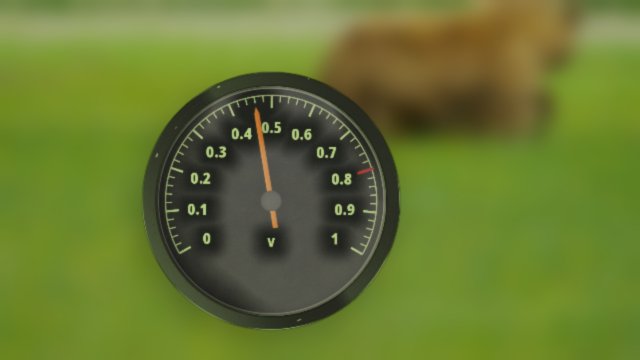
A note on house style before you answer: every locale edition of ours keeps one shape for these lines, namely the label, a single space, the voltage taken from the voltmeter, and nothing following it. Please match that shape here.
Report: 0.46 V
